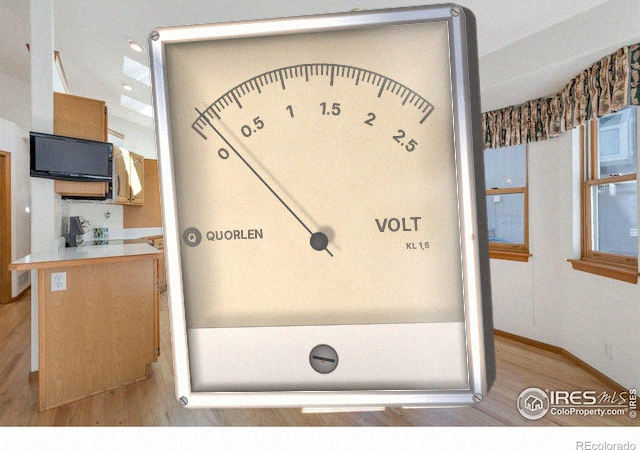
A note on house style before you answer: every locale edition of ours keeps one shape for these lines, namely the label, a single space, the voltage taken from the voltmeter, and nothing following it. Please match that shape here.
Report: 0.15 V
